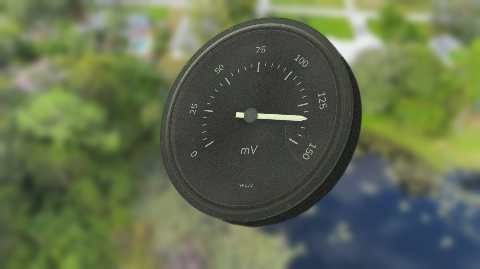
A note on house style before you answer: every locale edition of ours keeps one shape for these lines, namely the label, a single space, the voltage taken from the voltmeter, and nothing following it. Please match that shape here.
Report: 135 mV
